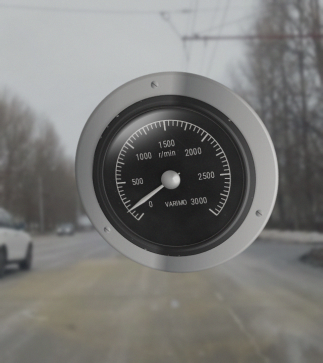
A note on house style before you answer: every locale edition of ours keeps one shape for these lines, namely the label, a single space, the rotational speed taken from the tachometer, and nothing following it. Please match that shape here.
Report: 150 rpm
